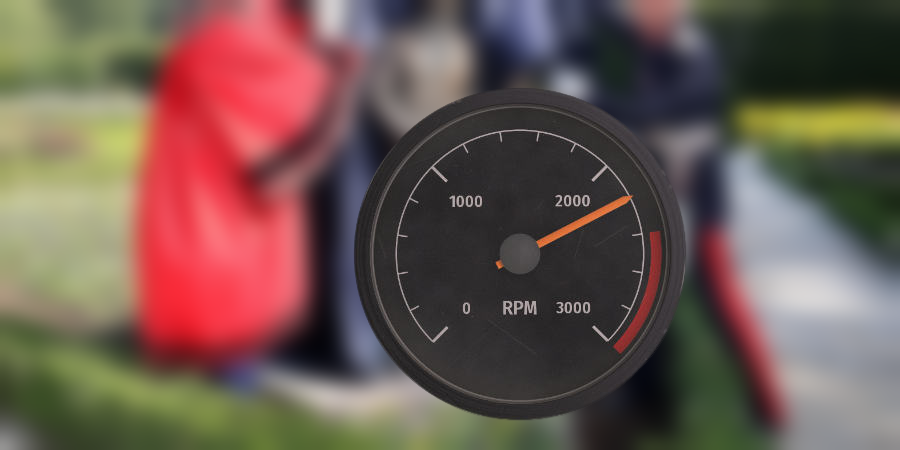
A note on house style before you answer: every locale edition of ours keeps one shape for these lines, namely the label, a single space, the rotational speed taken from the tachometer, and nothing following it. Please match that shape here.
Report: 2200 rpm
